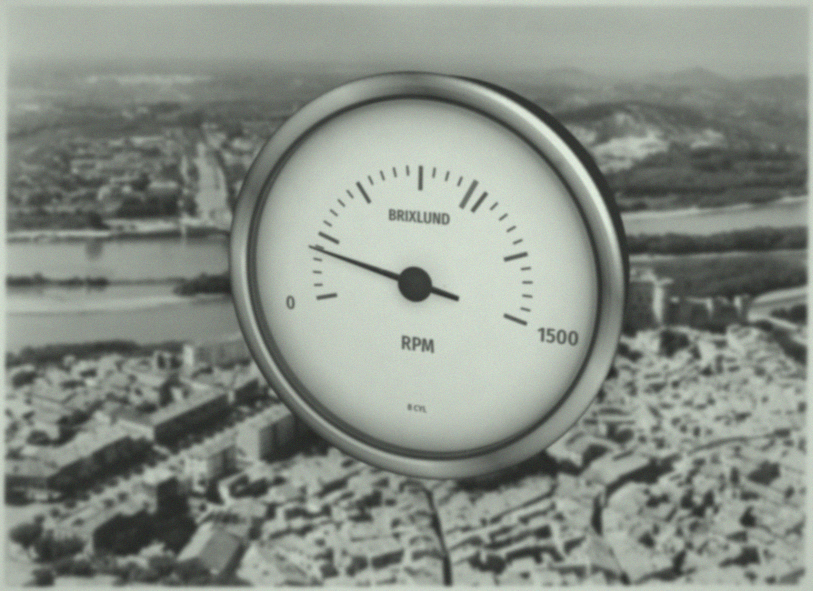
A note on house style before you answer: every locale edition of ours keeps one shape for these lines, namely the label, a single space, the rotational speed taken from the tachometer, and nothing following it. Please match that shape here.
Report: 200 rpm
